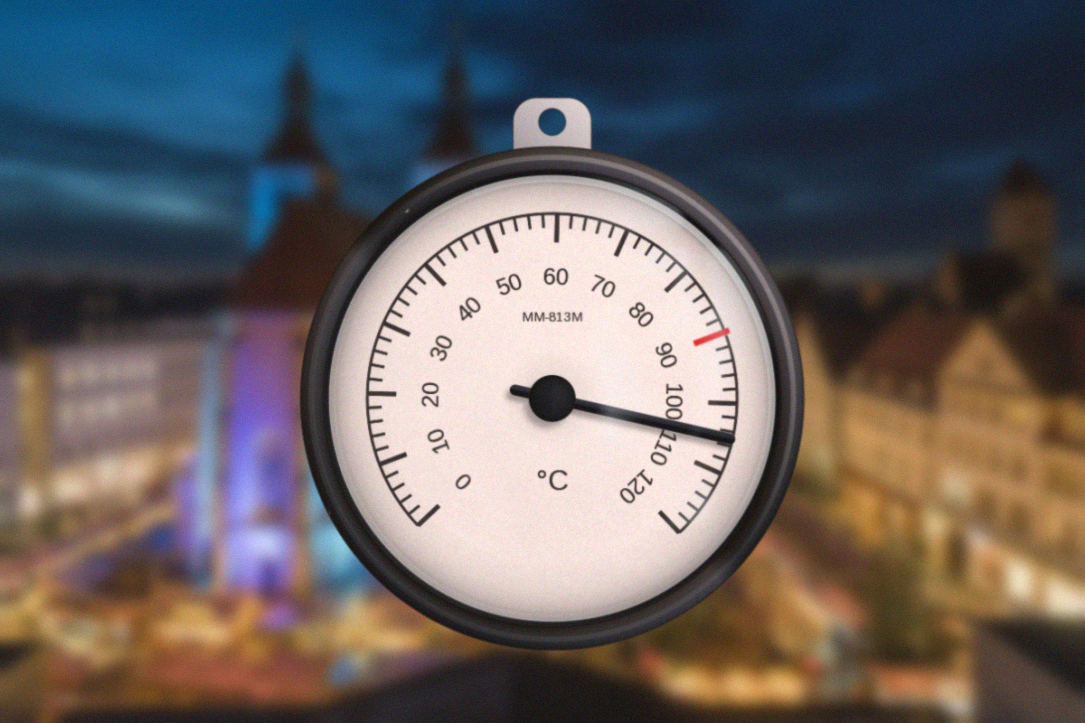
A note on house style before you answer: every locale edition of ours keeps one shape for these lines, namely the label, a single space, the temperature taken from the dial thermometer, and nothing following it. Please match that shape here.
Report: 105 °C
